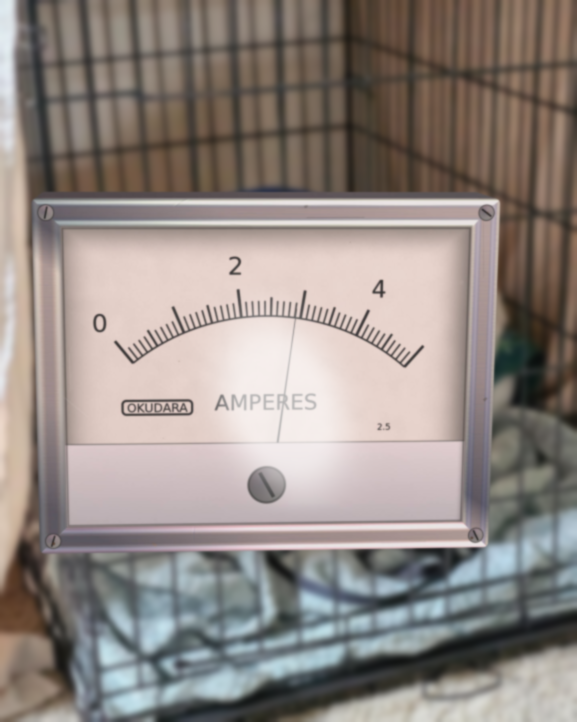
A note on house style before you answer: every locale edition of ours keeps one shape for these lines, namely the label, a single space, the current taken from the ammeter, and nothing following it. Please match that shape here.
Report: 2.9 A
